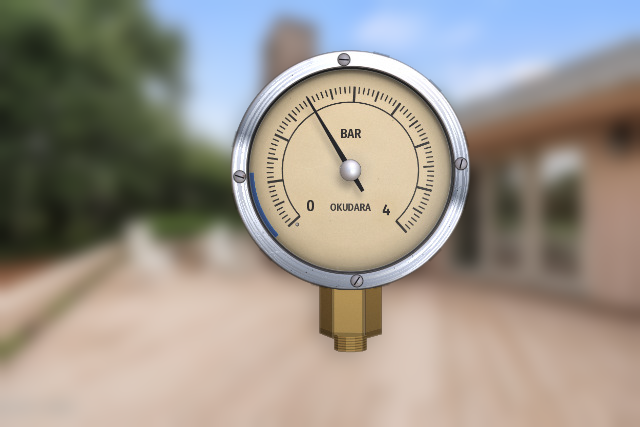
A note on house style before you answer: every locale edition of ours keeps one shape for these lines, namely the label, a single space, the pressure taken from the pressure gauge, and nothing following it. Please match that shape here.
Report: 1.5 bar
